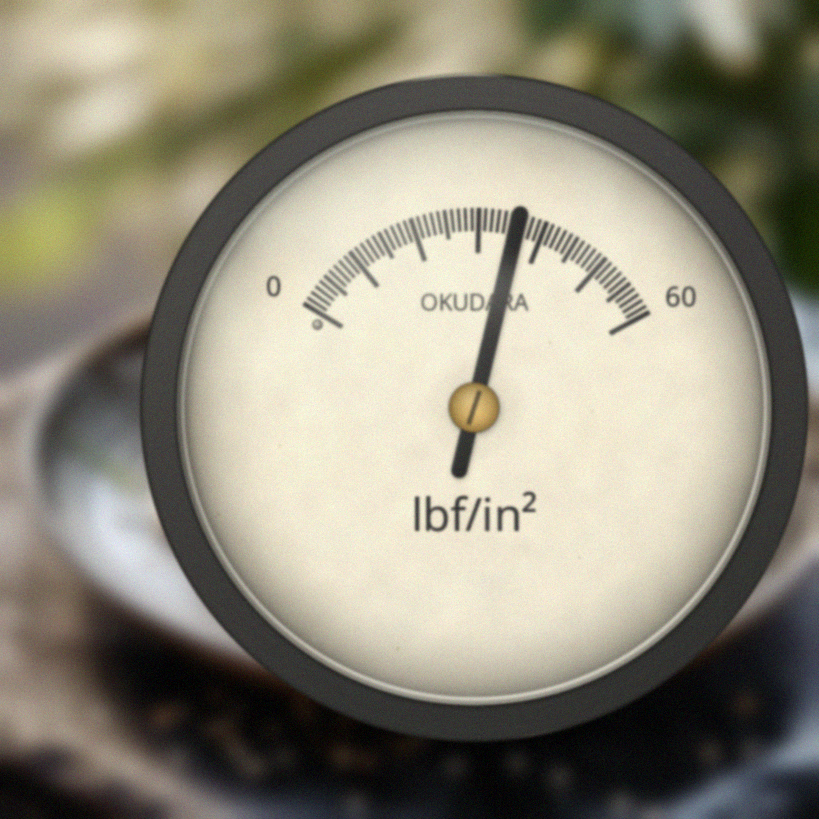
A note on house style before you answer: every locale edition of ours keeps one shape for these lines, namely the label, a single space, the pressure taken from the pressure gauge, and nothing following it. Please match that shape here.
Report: 36 psi
